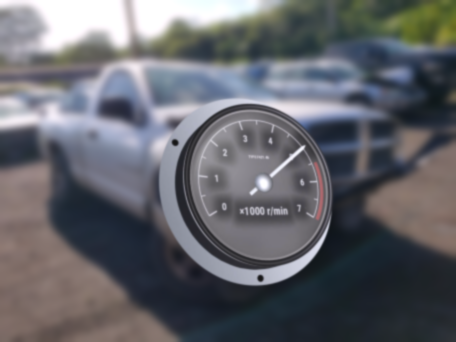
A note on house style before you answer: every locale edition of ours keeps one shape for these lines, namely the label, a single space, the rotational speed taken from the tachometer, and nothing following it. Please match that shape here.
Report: 5000 rpm
